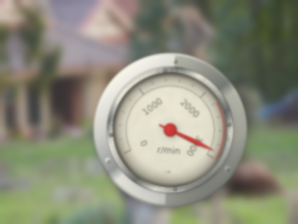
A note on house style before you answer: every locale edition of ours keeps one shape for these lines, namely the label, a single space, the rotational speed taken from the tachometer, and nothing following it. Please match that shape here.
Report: 2900 rpm
